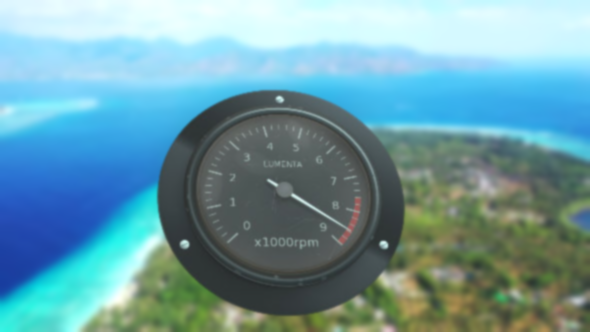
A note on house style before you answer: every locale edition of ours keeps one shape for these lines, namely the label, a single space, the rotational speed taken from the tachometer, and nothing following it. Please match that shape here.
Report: 8600 rpm
